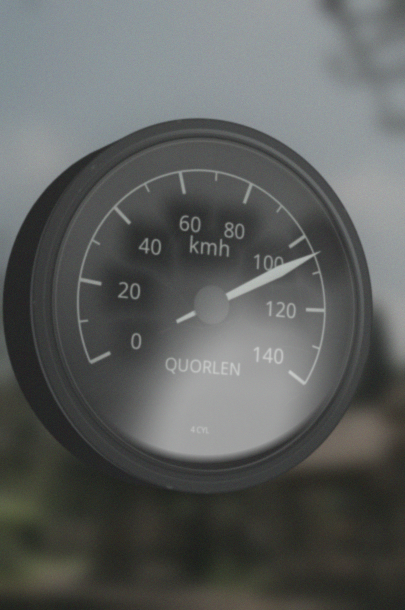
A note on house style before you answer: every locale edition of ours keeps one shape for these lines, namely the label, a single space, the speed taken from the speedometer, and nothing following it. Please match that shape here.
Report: 105 km/h
